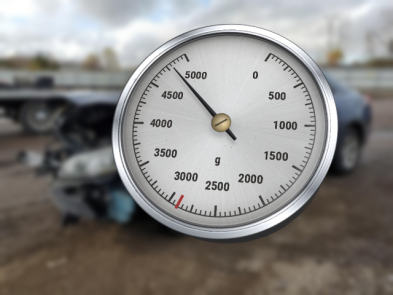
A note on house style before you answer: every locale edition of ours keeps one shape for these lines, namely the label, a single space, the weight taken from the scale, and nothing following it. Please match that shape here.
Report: 4800 g
